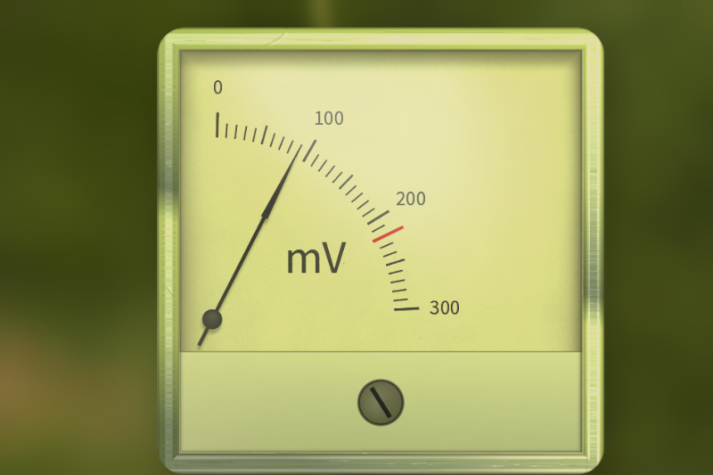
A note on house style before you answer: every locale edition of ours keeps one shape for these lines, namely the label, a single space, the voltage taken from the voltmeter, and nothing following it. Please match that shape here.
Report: 90 mV
